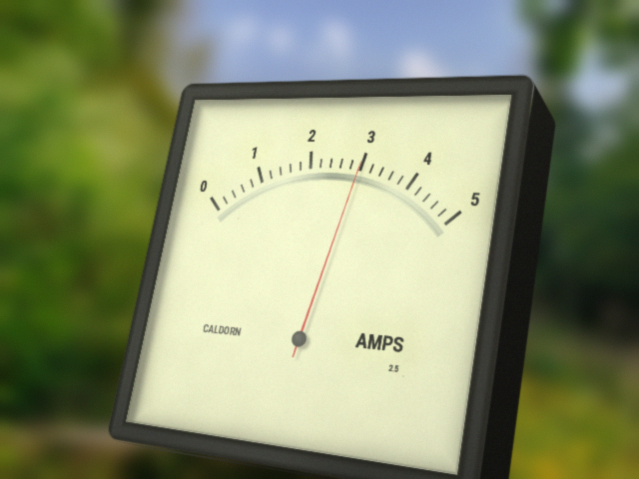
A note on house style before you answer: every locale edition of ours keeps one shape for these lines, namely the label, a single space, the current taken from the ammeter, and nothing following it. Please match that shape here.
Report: 3 A
